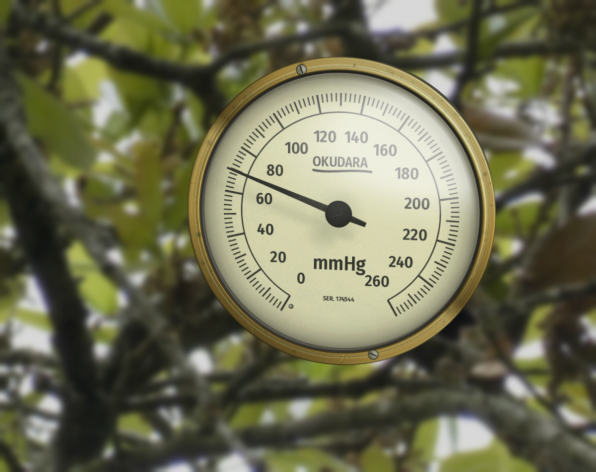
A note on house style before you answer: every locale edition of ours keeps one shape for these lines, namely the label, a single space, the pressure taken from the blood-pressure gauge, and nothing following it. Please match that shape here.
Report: 70 mmHg
